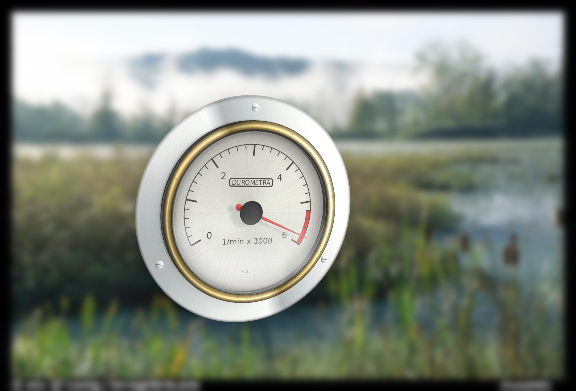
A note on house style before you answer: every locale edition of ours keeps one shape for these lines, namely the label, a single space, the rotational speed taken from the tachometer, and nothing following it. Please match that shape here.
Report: 5800 rpm
